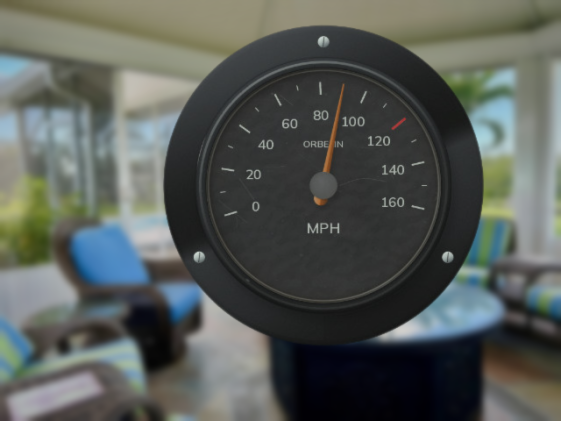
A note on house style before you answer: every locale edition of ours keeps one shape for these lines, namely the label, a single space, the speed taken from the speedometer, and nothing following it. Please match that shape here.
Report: 90 mph
